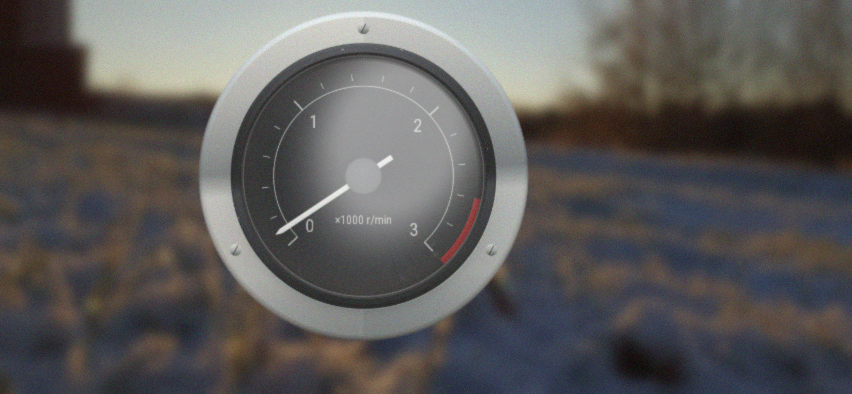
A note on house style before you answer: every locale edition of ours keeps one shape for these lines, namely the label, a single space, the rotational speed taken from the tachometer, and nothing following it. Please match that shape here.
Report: 100 rpm
